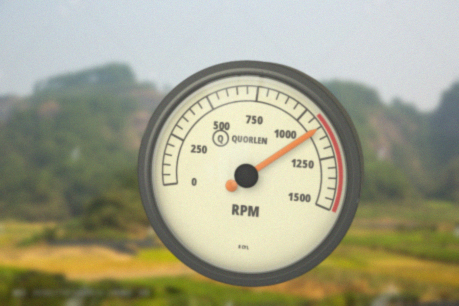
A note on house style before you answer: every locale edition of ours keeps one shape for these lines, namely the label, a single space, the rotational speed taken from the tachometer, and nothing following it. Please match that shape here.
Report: 1100 rpm
